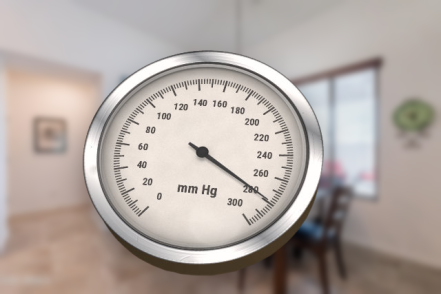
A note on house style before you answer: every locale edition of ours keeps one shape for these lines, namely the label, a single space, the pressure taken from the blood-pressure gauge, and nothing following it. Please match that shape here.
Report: 280 mmHg
